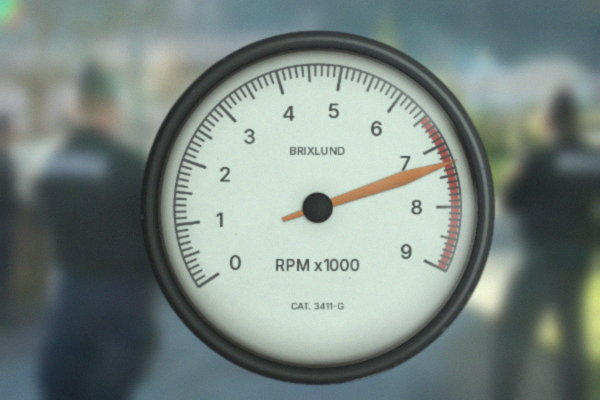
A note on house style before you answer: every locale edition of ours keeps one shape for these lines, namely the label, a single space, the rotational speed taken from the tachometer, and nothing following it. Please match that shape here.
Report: 7300 rpm
